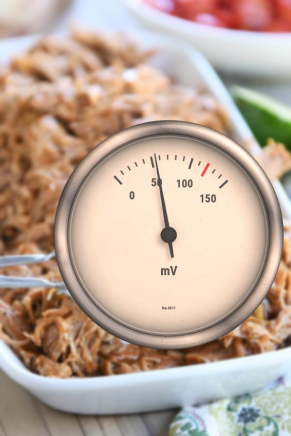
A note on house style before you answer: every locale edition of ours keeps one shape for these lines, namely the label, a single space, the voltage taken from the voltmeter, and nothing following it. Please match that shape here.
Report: 55 mV
